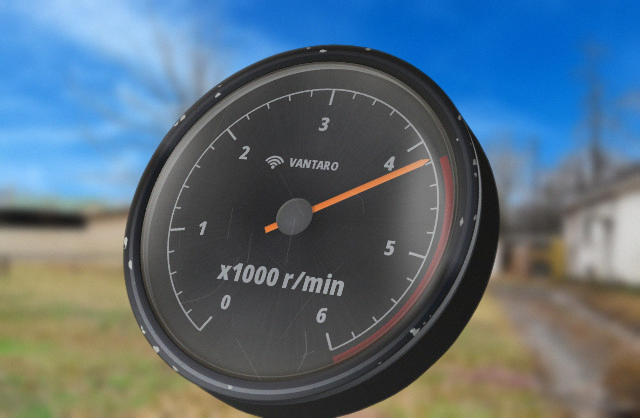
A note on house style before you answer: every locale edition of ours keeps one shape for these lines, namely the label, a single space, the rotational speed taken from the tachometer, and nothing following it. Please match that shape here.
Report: 4200 rpm
